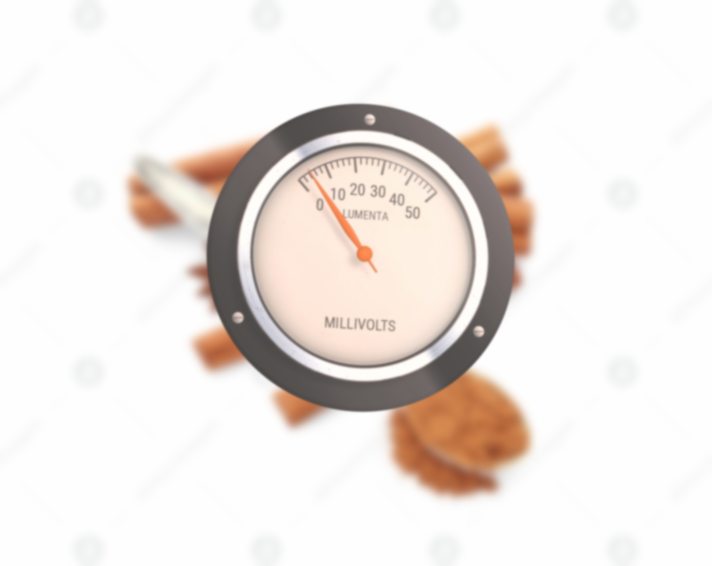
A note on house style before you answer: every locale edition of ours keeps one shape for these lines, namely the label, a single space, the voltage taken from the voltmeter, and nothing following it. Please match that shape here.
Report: 4 mV
